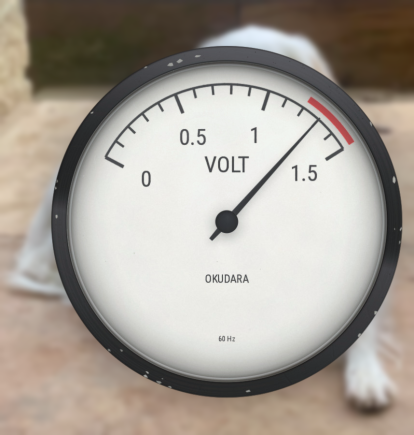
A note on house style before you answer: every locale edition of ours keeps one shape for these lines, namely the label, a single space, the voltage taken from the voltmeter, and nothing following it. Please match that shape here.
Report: 1.3 V
